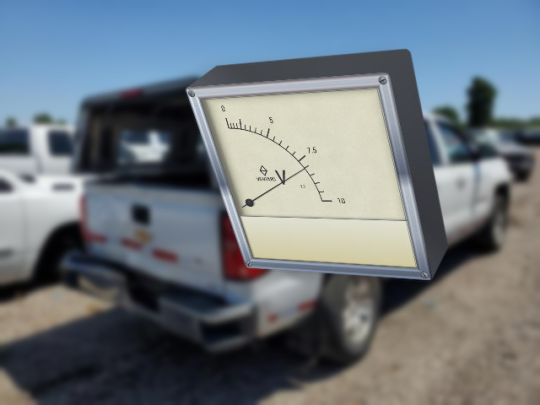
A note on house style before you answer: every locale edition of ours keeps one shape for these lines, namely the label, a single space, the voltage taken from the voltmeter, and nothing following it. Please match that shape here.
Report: 8 V
